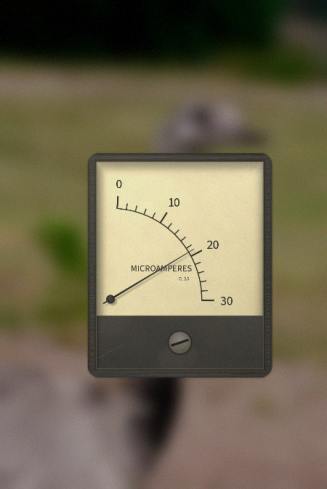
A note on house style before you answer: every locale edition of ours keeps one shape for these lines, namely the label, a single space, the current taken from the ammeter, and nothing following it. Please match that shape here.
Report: 19 µA
